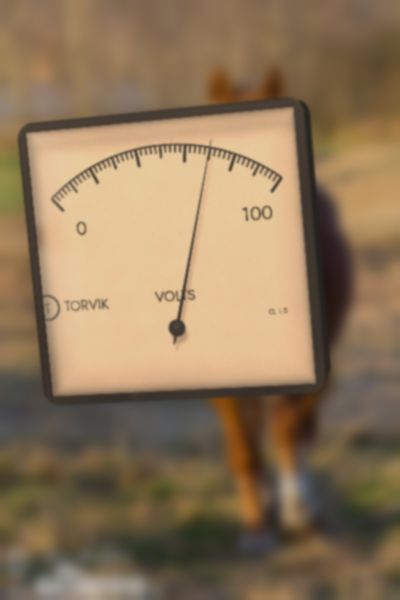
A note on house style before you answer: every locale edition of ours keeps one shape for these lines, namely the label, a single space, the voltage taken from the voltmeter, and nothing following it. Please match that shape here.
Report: 70 V
